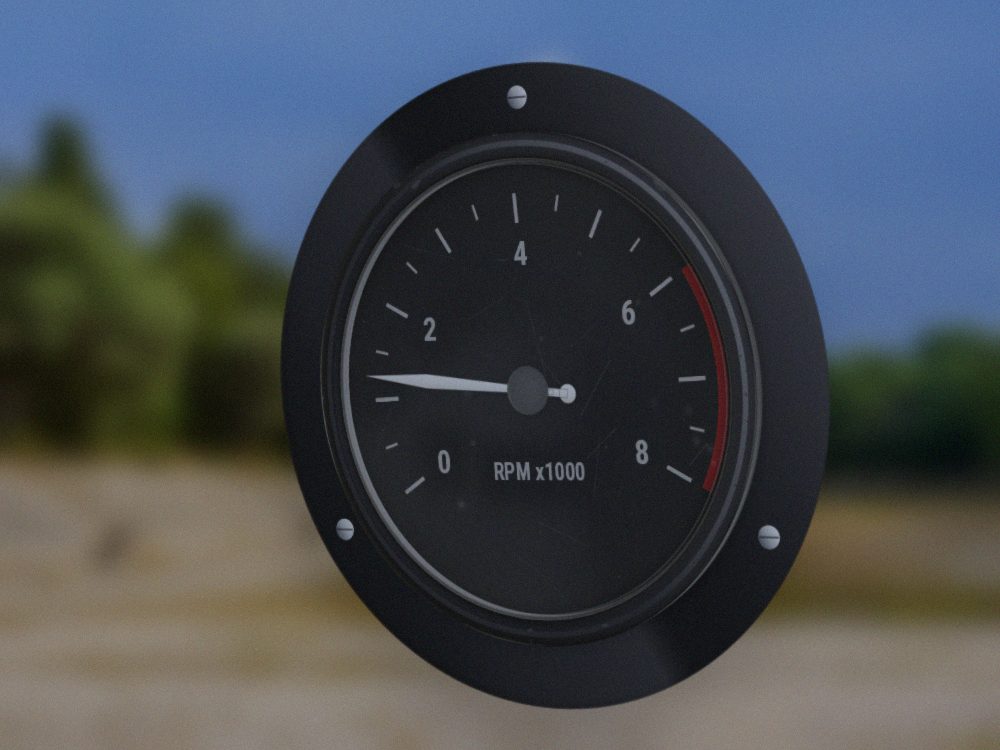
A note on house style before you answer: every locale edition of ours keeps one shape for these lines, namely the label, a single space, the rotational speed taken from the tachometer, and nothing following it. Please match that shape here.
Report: 1250 rpm
